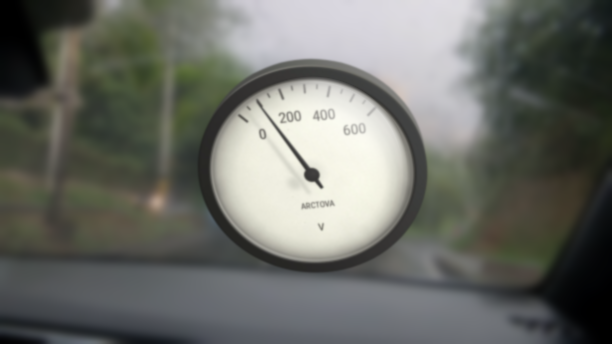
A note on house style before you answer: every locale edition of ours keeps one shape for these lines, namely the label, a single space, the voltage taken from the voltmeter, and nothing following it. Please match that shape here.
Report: 100 V
